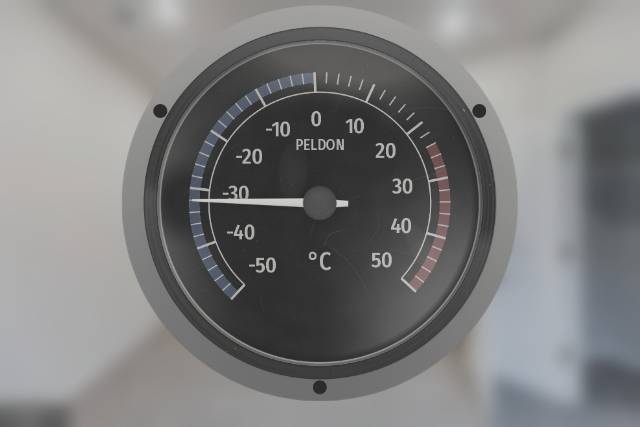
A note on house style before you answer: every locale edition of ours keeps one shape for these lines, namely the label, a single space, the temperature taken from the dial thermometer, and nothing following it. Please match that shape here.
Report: -32 °C
